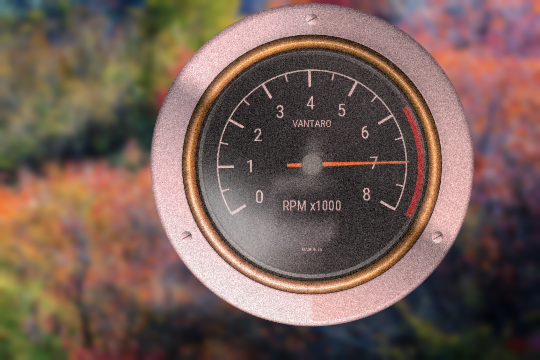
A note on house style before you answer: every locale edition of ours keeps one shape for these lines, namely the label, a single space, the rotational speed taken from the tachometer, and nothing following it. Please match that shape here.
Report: 7000 rpm
